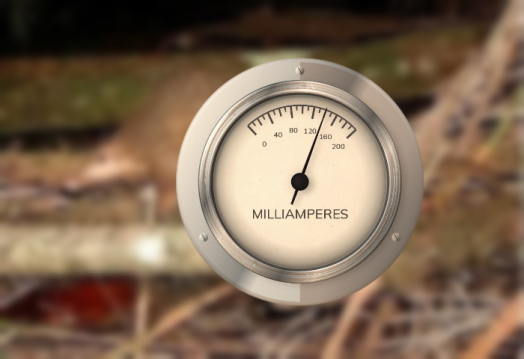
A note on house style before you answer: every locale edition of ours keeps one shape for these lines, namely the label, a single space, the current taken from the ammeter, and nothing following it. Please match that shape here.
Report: 140 mA
